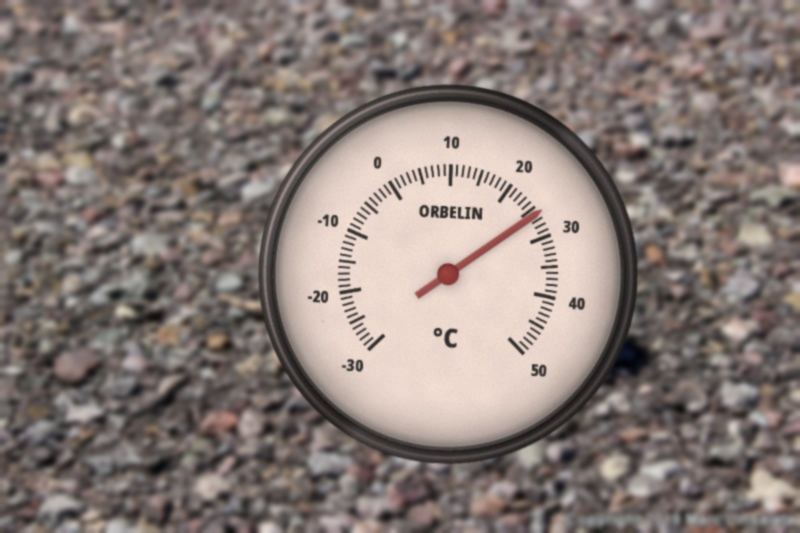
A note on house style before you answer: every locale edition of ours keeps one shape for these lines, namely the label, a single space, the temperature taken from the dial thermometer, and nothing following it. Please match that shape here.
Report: 26 °C
